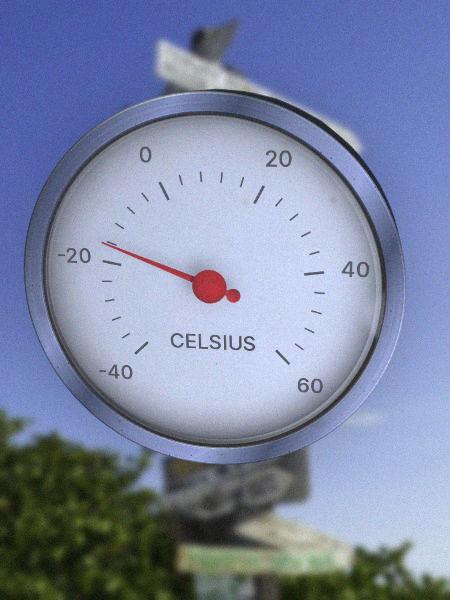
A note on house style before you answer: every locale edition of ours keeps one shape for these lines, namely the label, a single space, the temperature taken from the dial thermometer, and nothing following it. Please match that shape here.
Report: -16 °C
